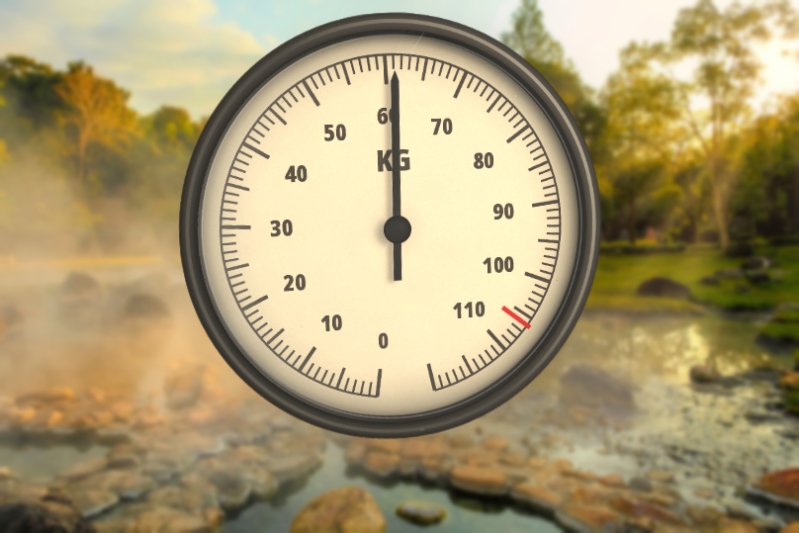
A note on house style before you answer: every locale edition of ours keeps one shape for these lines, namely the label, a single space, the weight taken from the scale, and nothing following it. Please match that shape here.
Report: 61 kg
